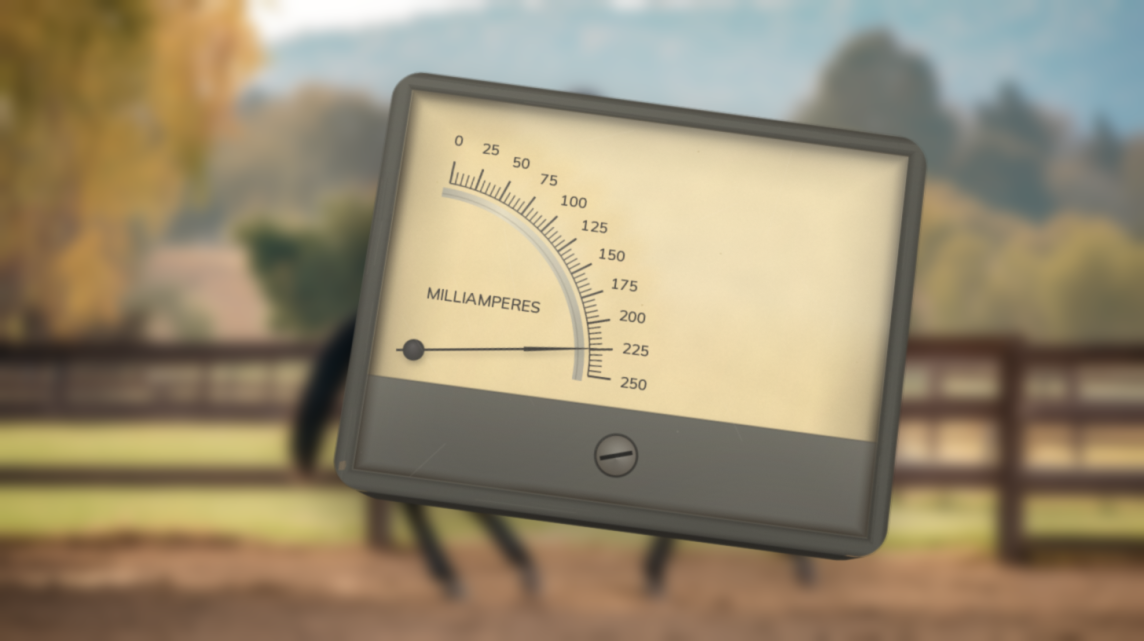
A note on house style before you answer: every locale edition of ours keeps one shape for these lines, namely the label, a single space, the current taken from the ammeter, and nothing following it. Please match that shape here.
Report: 225 mA
